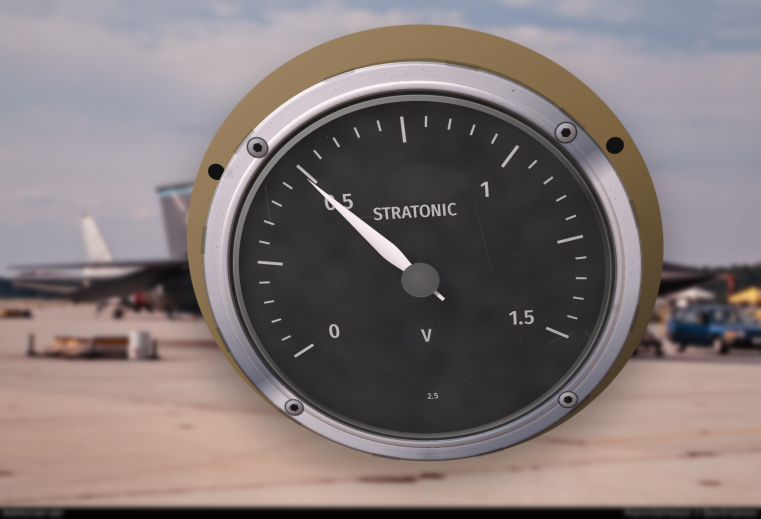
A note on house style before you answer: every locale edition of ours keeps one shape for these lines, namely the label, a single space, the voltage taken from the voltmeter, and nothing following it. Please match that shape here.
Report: 0.5 V
